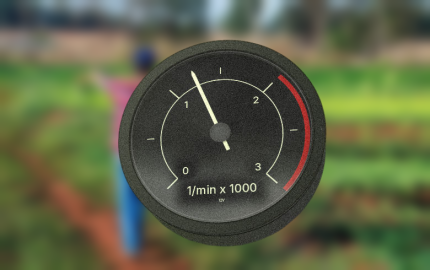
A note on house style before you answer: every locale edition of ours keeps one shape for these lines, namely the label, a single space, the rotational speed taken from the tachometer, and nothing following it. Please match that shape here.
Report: 1250 rpm
